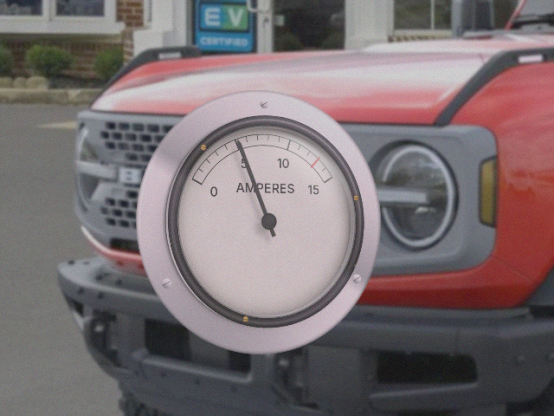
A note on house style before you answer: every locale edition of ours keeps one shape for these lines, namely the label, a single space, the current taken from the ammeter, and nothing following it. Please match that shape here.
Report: 5 A
